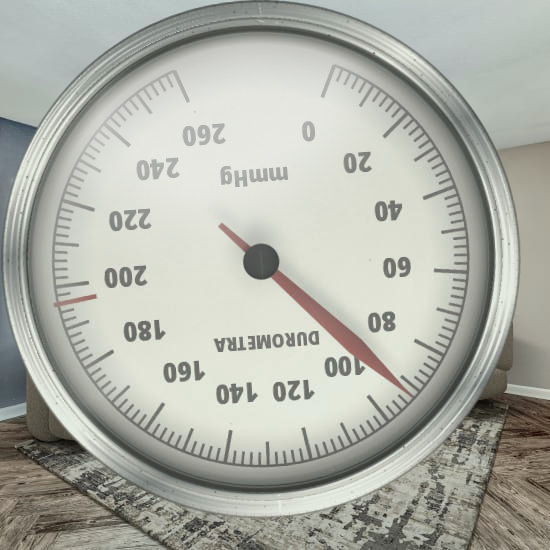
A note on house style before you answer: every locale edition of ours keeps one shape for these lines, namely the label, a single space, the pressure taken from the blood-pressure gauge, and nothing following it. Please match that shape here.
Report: 92 mmHg
